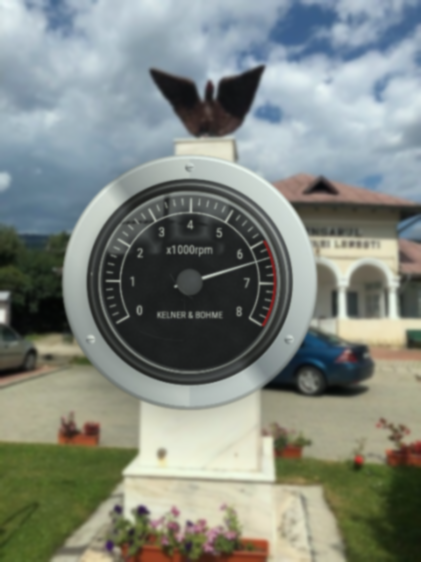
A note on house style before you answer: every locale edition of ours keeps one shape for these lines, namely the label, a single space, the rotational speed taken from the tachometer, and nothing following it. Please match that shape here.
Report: 6400 rpm
